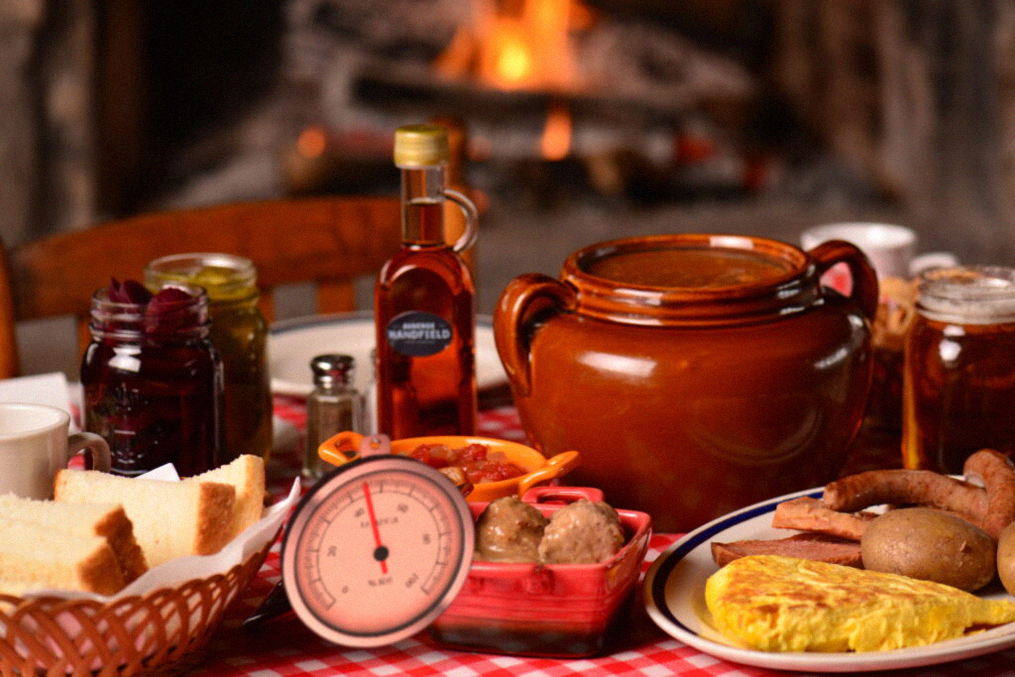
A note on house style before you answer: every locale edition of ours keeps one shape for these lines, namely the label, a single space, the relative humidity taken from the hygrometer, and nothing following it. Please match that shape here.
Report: 45 %
